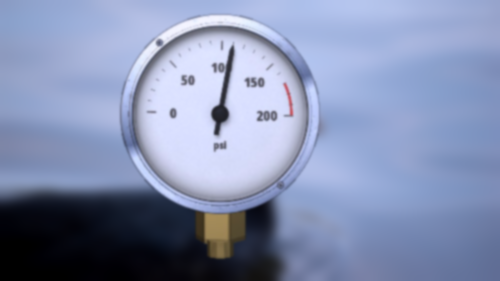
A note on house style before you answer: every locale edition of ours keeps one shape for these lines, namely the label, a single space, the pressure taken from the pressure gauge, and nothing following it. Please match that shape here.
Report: 110 psi
